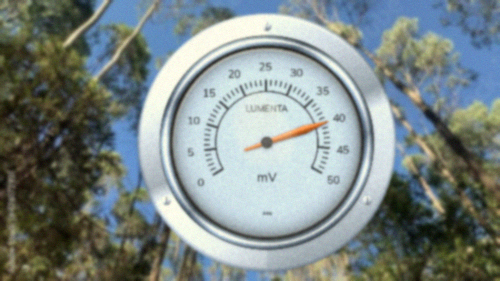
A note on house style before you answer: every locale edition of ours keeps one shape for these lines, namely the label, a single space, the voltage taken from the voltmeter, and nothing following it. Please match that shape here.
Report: 40 mV
